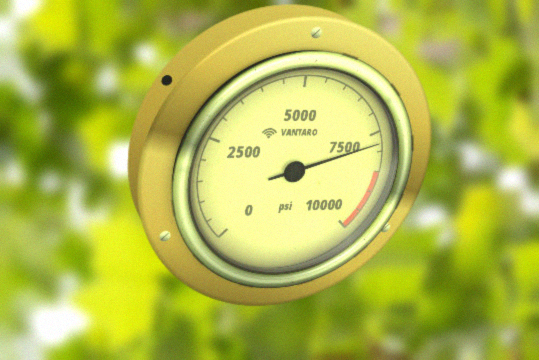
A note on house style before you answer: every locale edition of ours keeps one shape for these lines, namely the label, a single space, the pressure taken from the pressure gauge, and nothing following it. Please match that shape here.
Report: 7750 psi
